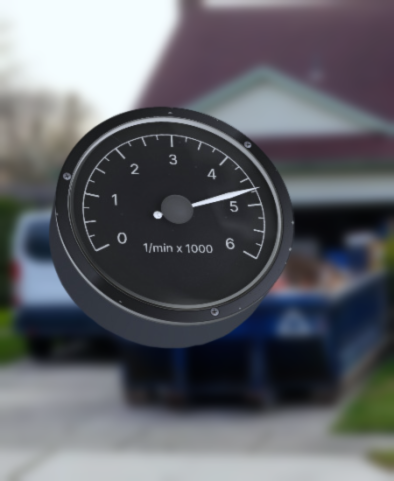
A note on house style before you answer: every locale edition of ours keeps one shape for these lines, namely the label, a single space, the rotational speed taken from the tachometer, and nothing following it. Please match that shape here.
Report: 4750 rpm
